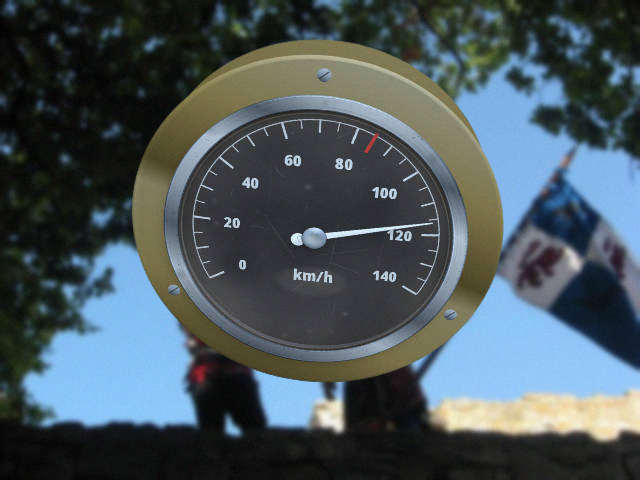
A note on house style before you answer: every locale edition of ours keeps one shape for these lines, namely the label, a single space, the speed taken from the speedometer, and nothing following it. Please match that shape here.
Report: 115 km/h
